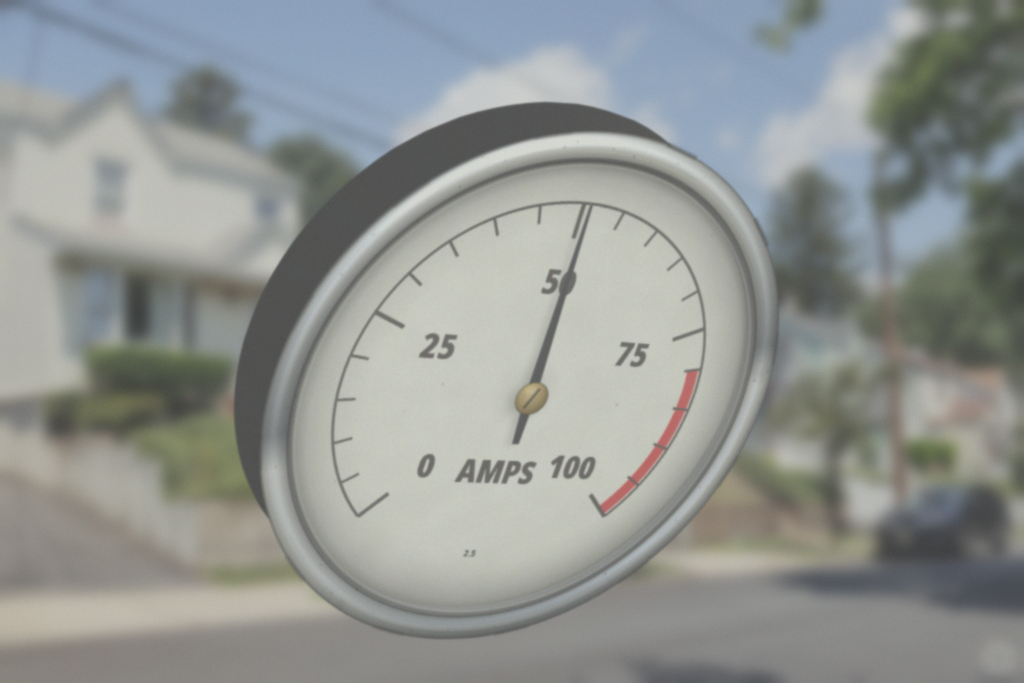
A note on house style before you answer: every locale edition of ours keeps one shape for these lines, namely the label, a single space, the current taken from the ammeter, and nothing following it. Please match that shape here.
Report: 50 A
